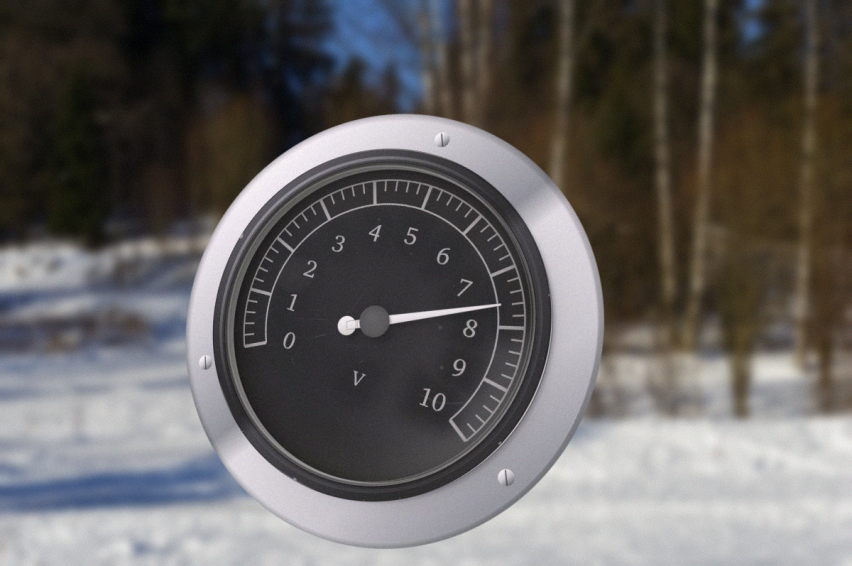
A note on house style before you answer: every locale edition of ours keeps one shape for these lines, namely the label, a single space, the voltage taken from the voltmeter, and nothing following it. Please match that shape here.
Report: 7.6 V
